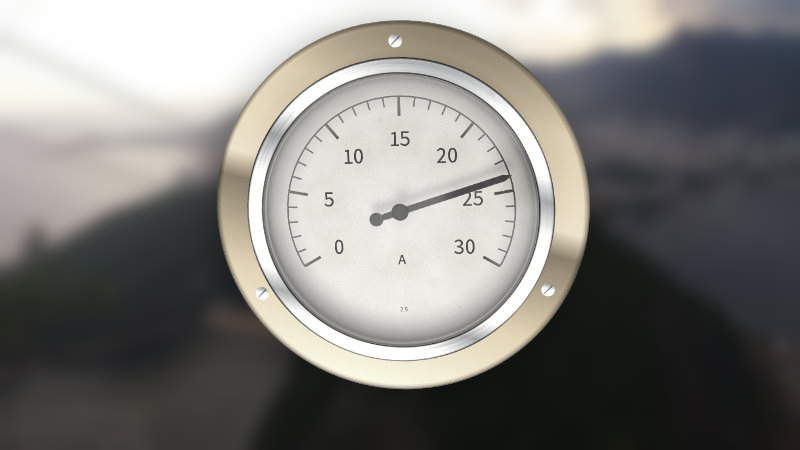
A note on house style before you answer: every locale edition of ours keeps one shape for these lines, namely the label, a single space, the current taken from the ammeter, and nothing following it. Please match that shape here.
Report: 24 A
